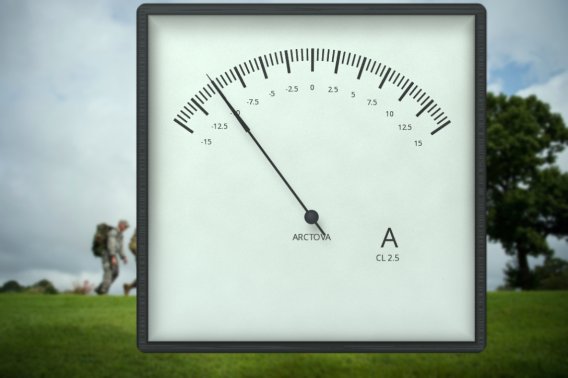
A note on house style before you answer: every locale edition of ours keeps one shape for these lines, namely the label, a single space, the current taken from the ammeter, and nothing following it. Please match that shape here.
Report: -10 A
